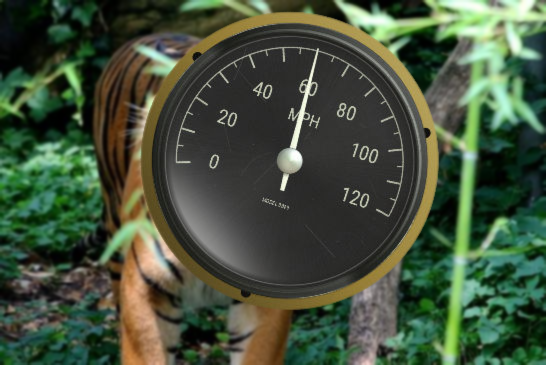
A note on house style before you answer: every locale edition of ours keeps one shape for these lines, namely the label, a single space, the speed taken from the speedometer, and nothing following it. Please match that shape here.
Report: 60 mph
